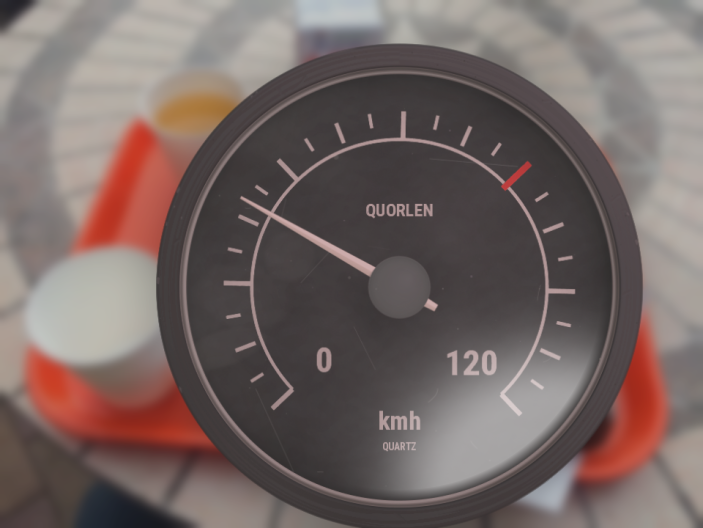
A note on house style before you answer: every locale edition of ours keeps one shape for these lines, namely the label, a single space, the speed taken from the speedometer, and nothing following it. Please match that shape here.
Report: 32.5 km/h
